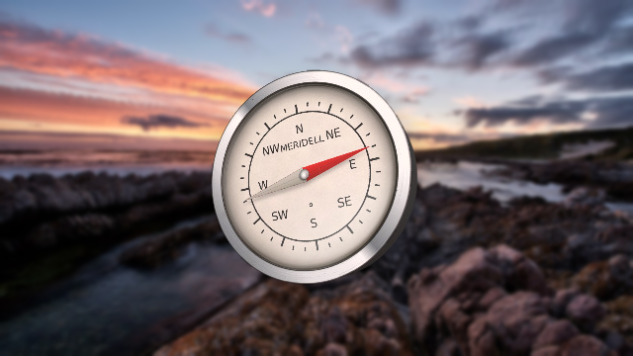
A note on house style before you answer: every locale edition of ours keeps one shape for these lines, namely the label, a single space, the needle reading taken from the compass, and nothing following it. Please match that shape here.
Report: 80 °
